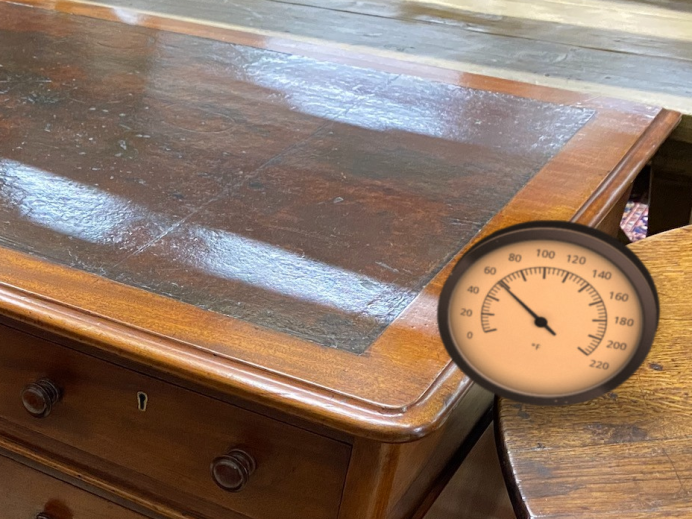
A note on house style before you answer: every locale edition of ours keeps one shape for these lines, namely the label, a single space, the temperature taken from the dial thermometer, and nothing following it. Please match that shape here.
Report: 60 °F
